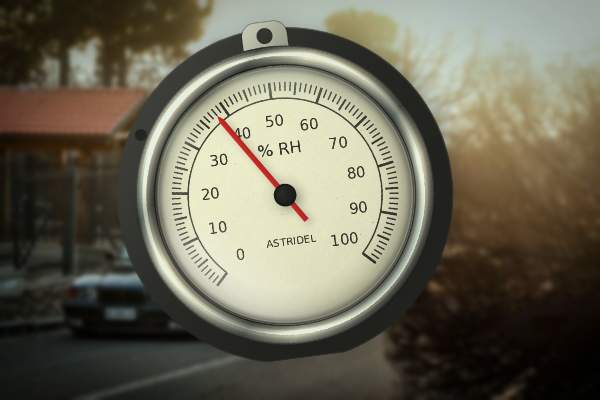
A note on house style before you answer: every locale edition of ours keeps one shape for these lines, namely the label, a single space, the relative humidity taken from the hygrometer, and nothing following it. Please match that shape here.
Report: 38 %
